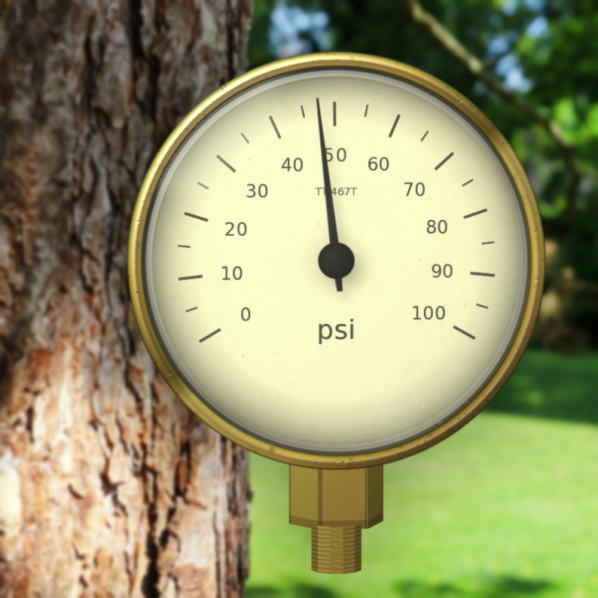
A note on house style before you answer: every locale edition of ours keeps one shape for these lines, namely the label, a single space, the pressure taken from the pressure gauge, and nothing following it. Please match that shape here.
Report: 47.5 psi
